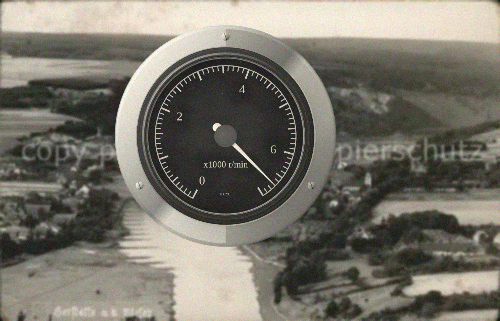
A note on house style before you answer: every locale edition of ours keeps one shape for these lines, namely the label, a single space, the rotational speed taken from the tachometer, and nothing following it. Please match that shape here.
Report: 6700 rpm
